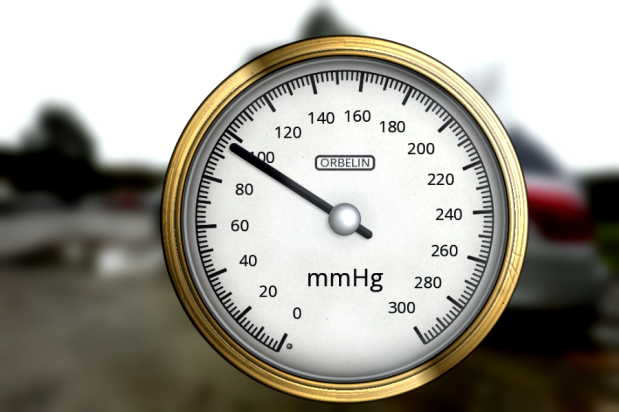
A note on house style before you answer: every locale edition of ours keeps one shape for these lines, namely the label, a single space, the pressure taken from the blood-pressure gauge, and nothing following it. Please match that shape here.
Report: 96 mmHg
